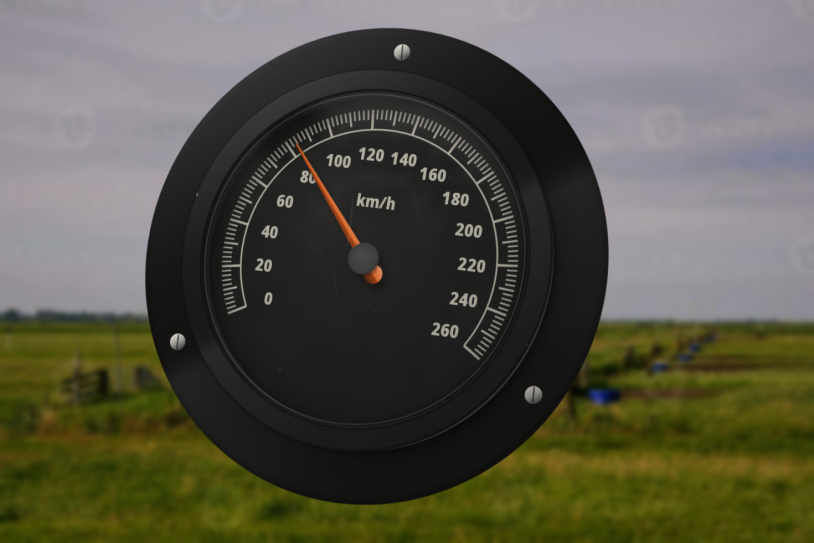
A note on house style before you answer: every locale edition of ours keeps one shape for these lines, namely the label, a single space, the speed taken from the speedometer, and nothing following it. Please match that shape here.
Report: 84 km/h
